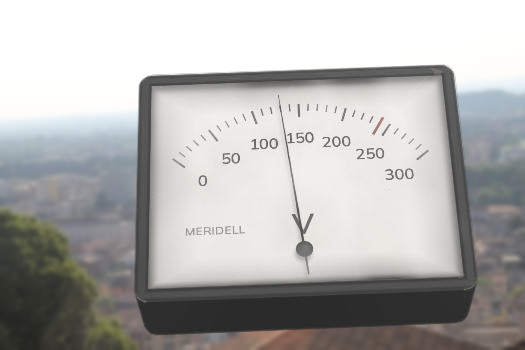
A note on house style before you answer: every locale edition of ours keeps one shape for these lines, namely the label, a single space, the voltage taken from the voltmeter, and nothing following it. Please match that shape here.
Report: 130 V
